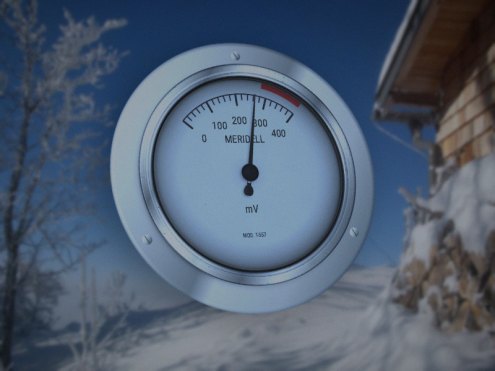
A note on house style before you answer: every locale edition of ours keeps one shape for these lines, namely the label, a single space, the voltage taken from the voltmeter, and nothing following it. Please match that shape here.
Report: 260 mV
